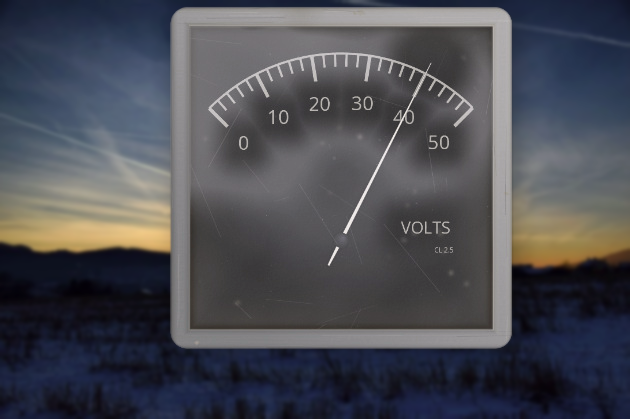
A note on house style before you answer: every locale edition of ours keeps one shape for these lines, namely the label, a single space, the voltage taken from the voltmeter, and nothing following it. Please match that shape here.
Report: 40 V
